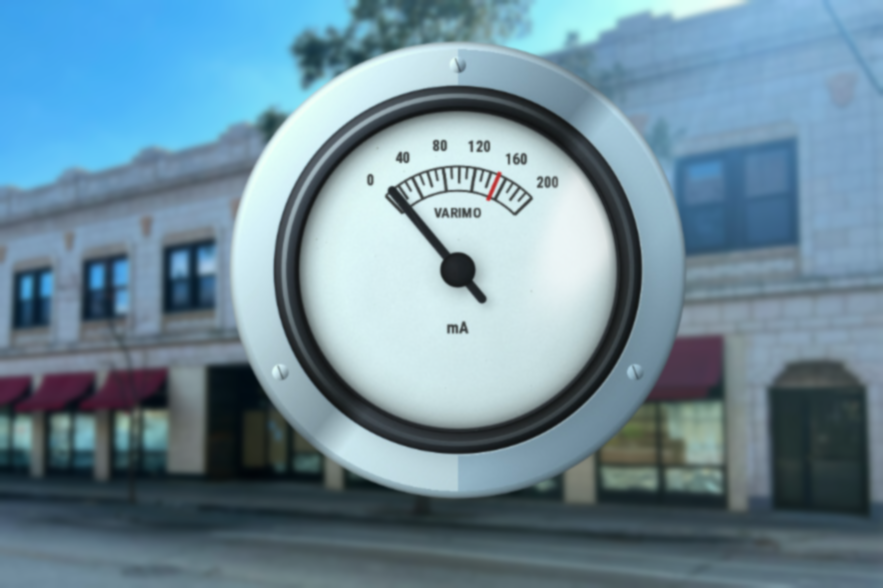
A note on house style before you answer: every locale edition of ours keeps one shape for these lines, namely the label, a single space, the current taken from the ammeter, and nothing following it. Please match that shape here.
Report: 10 mA
